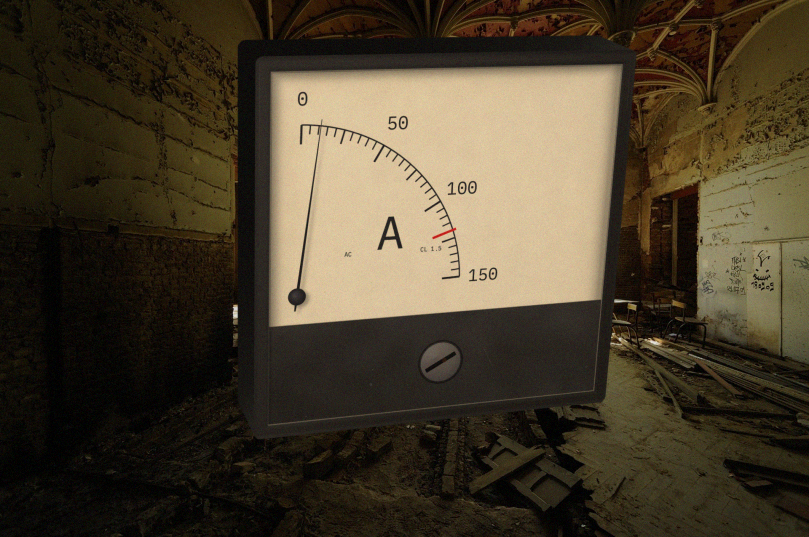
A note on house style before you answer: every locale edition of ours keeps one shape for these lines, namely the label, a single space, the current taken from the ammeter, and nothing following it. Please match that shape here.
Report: 10 A
